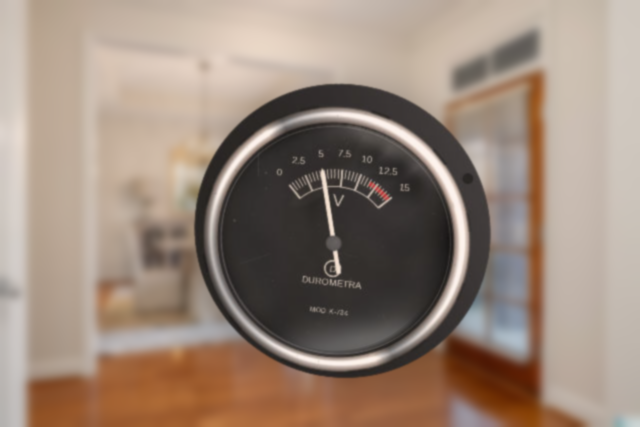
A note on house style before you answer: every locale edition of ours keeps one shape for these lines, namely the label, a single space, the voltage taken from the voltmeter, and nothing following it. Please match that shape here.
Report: 5 V
